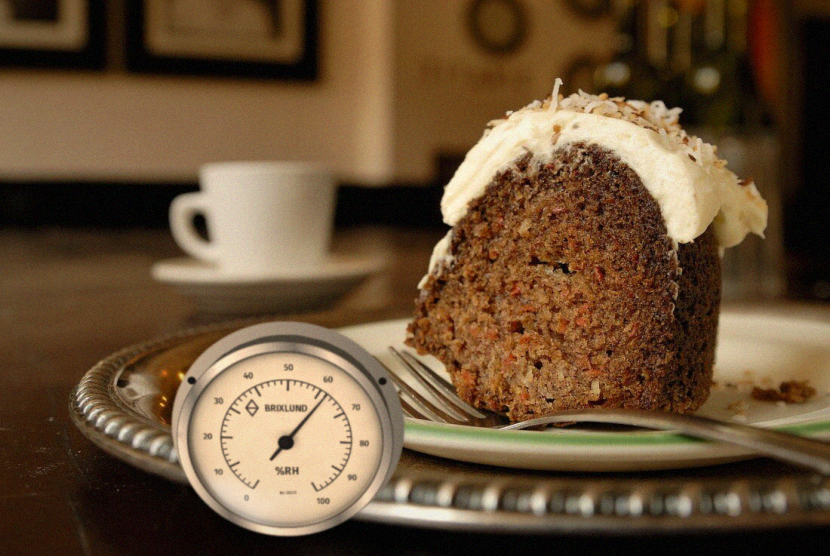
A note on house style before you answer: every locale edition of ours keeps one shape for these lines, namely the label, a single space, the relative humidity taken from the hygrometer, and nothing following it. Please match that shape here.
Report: 62 %
